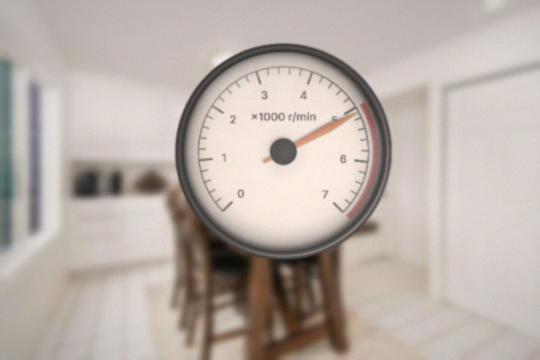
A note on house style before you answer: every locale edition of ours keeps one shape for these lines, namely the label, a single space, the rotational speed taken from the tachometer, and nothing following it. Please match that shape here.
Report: 5100 rpm
